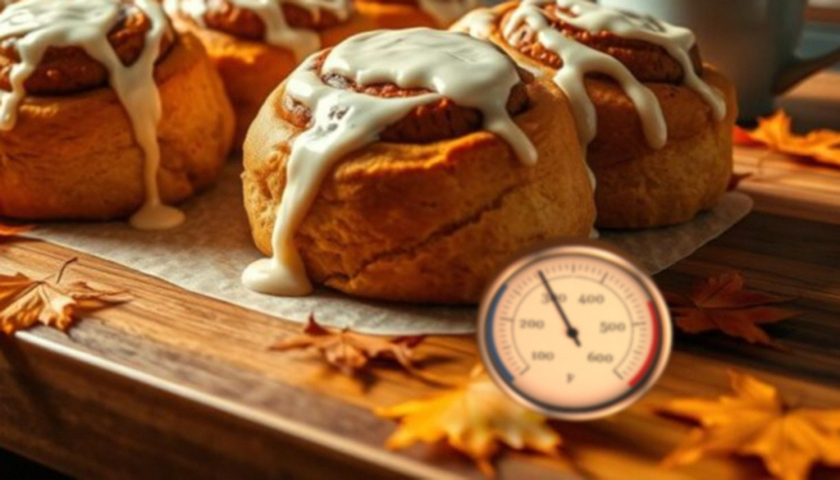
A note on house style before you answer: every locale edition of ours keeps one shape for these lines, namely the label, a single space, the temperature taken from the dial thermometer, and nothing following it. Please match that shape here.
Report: 300 °F
